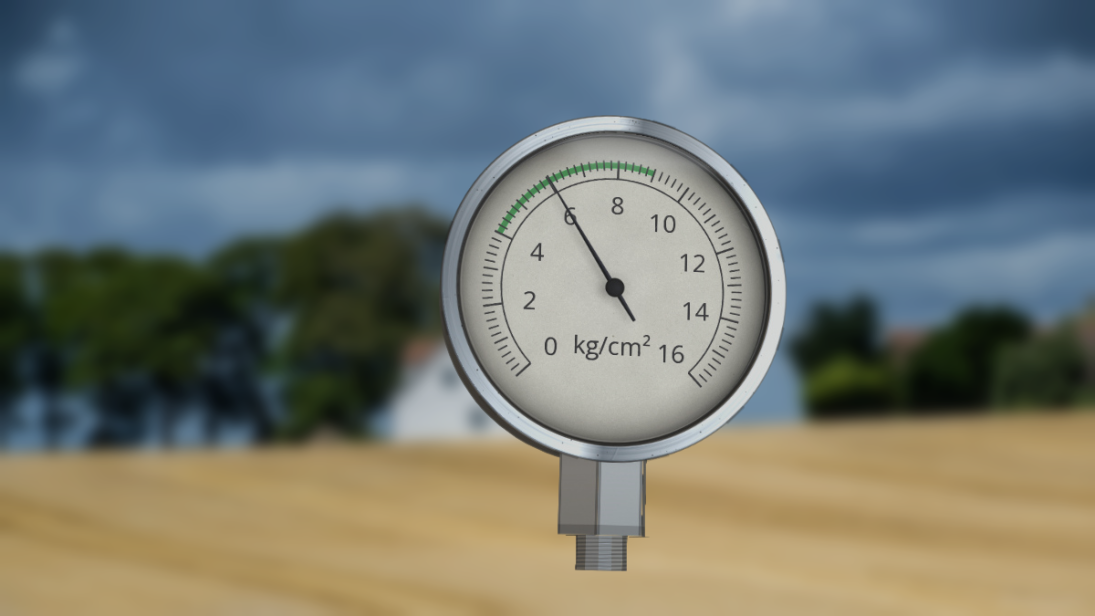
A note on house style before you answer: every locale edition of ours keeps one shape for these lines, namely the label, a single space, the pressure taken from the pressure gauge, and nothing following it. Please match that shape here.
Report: 6 kg/cm²
